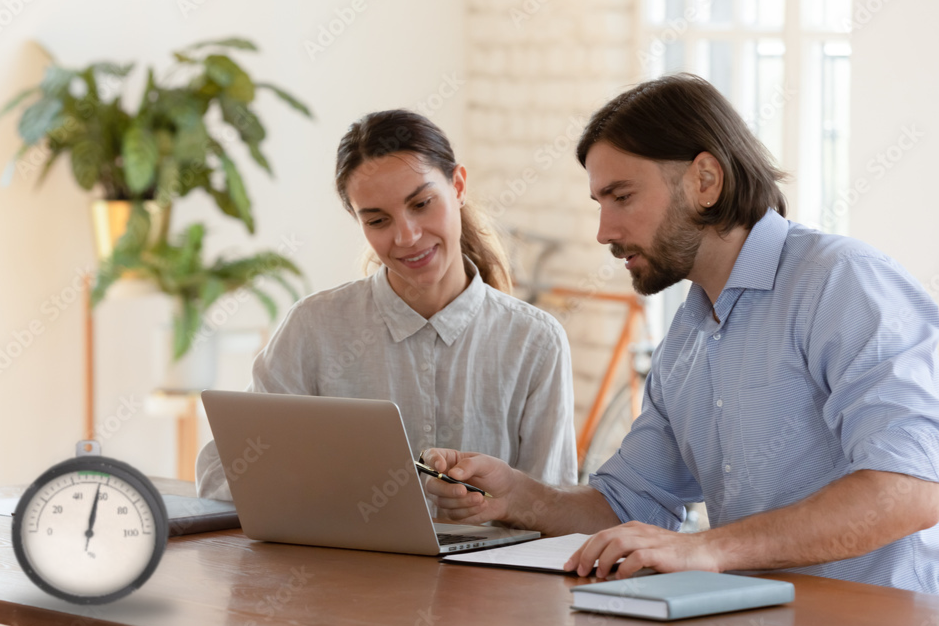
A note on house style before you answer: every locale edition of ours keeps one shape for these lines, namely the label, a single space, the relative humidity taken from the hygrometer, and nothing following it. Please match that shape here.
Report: 56 %
